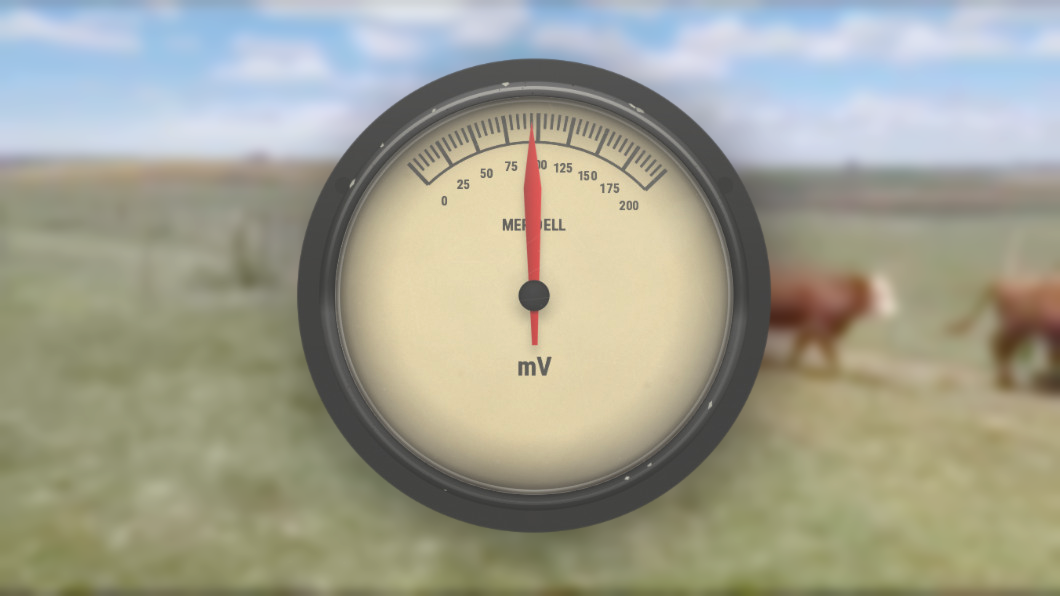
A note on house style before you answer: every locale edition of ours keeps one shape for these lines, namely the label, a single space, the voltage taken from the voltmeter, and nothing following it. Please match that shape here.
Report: 95 mV
